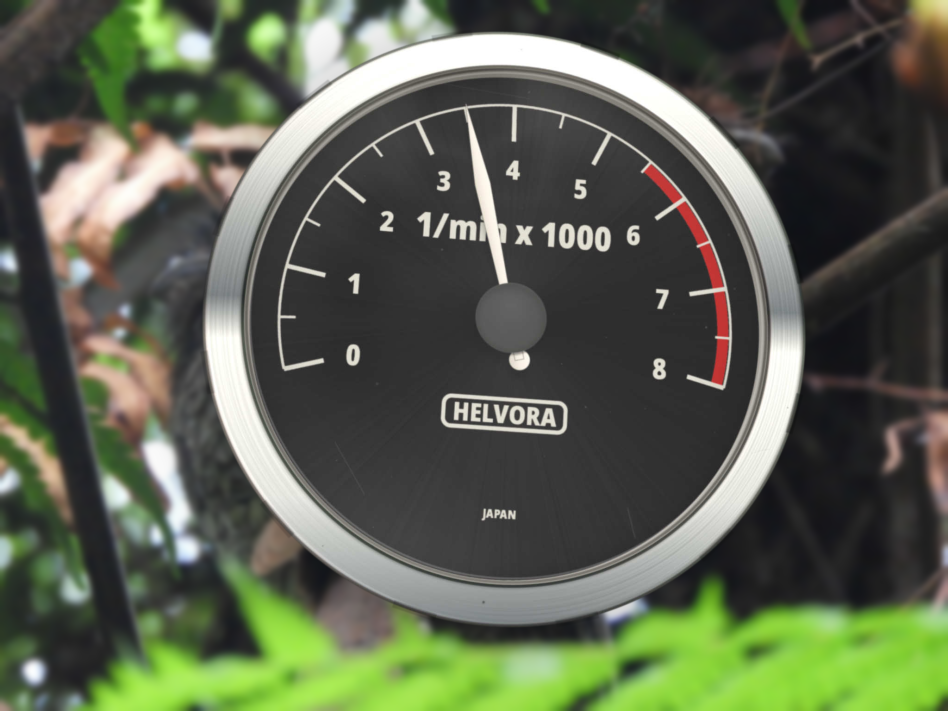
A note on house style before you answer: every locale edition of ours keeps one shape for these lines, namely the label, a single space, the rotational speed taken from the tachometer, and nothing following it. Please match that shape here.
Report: 3500 rpm
